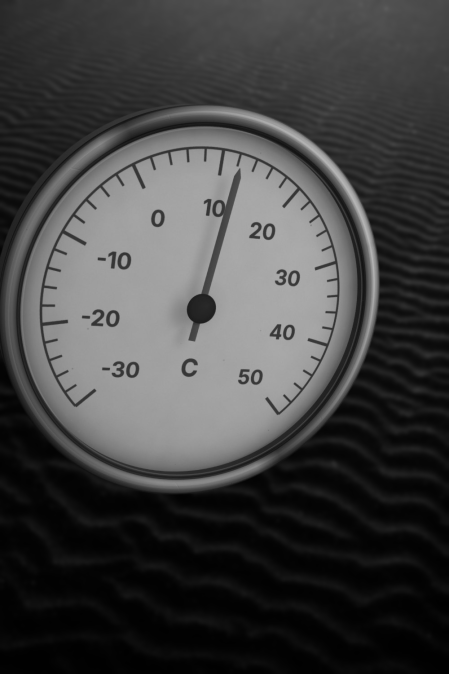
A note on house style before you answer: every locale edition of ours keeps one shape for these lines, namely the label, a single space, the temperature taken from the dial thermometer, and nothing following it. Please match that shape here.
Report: 12 °C
